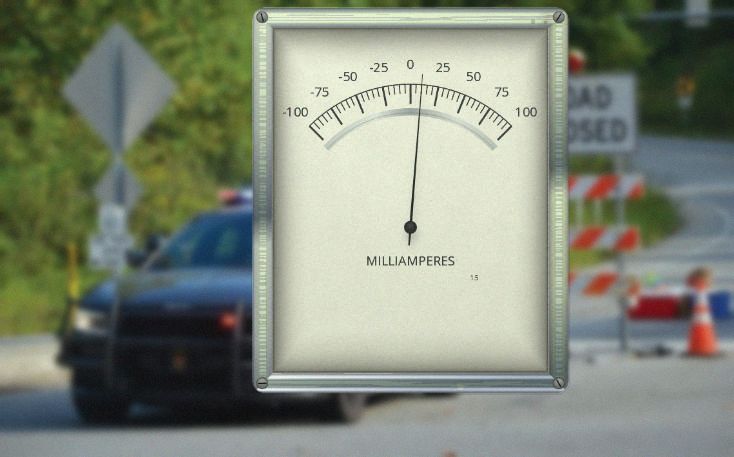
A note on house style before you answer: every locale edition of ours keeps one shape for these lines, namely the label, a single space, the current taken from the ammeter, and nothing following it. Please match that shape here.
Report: 10 mA
